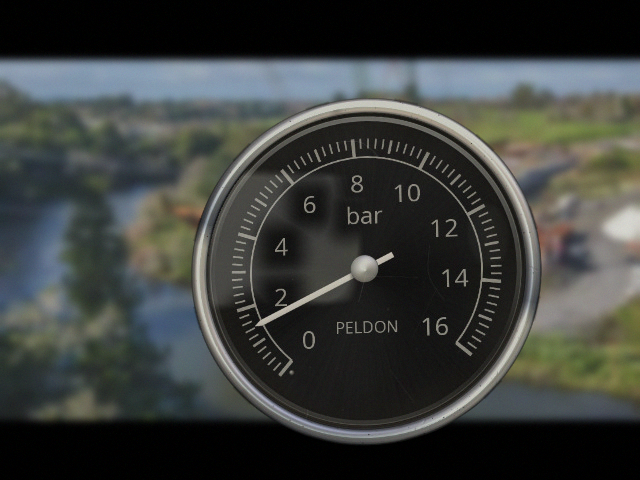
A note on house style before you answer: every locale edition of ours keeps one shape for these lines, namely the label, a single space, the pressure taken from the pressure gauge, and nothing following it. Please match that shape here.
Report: 1.4 bar
